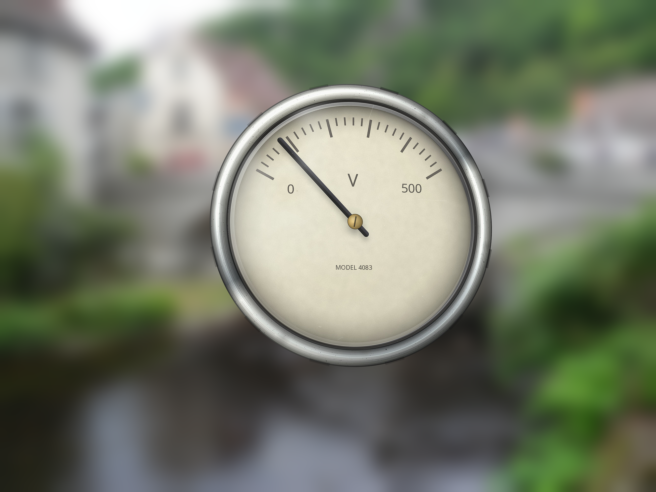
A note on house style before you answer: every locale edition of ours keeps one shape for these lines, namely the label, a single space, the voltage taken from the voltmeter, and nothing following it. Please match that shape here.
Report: 80 V
